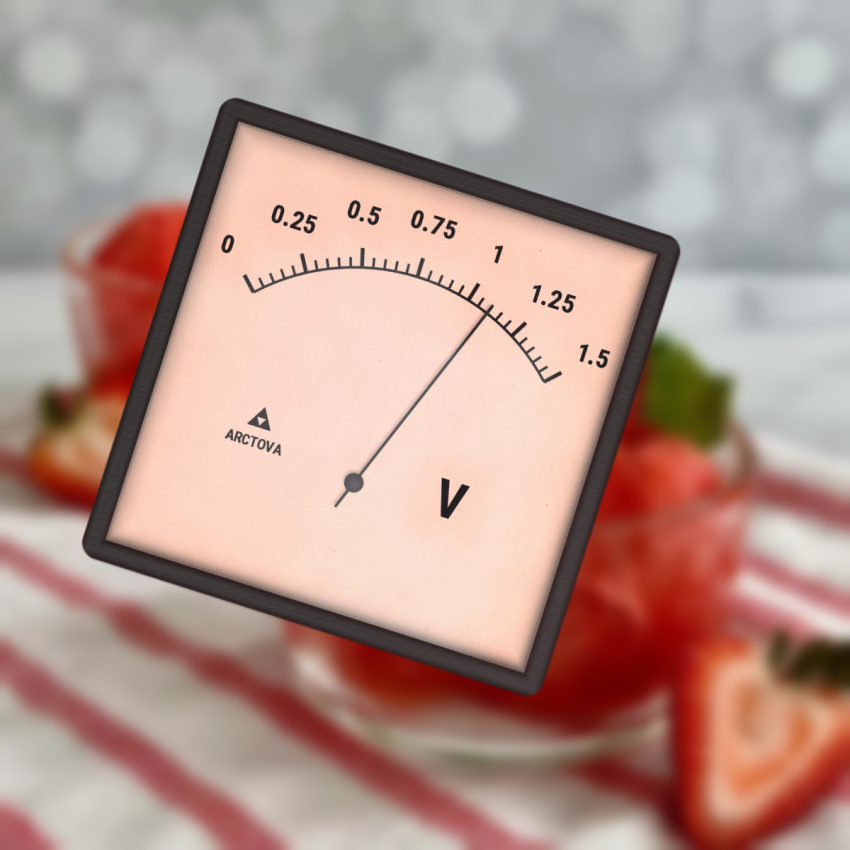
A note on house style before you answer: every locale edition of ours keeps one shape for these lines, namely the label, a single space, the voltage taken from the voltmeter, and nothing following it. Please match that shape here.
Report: 1.1 V
